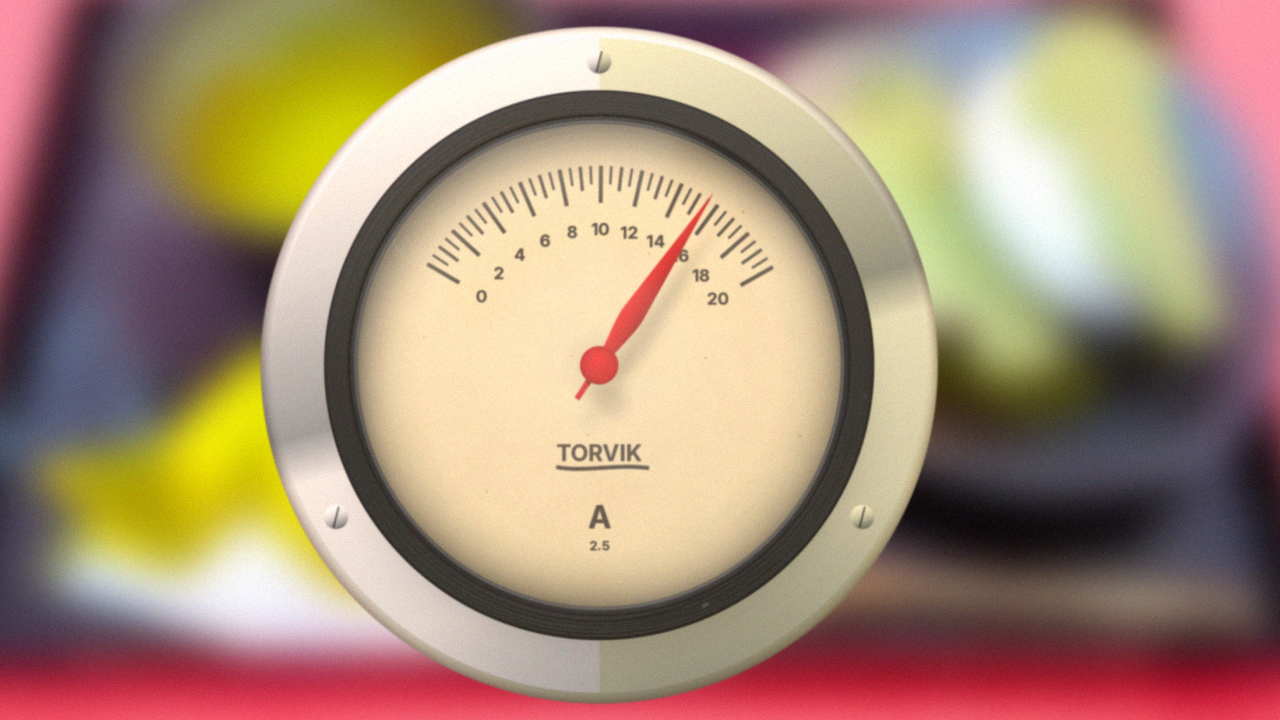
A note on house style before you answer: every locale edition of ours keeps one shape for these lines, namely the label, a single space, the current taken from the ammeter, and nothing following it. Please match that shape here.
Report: 15.5 A
